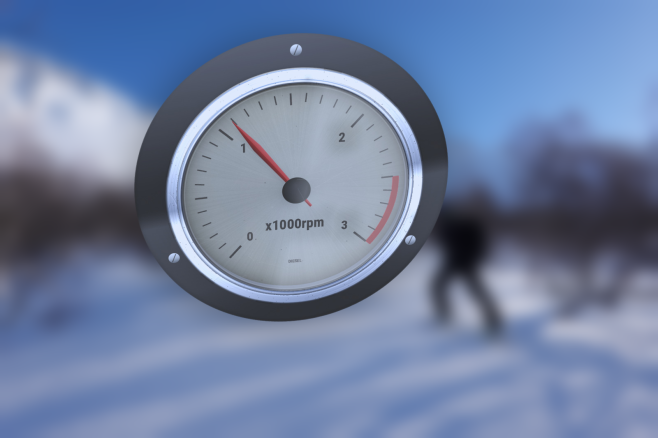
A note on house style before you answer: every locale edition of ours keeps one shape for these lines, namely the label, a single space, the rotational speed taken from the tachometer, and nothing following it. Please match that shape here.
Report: 1100 rpm
